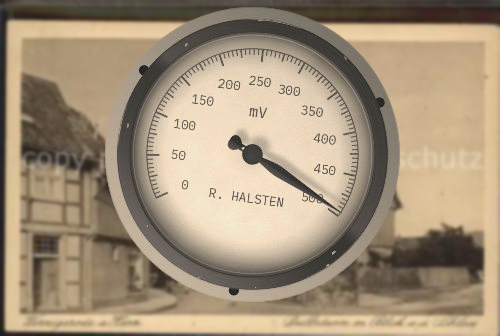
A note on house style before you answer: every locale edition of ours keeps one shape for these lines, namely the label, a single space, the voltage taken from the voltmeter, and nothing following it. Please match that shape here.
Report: 495 mV
